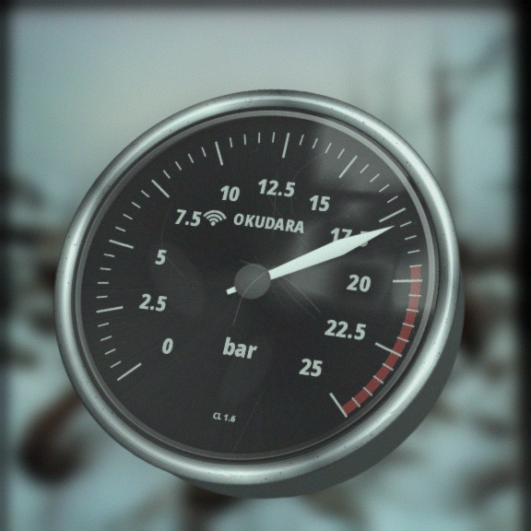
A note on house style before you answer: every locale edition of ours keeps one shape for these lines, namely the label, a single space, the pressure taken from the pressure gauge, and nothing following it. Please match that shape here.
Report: 18 bar
